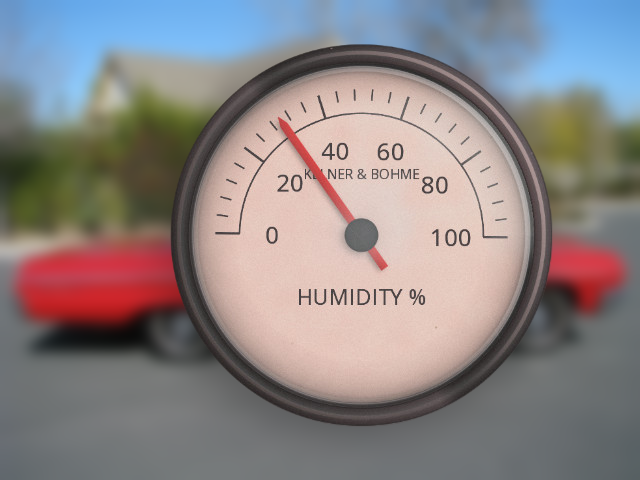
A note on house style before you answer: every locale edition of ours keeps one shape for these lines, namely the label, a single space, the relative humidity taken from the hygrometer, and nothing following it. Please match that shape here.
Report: 30 %
